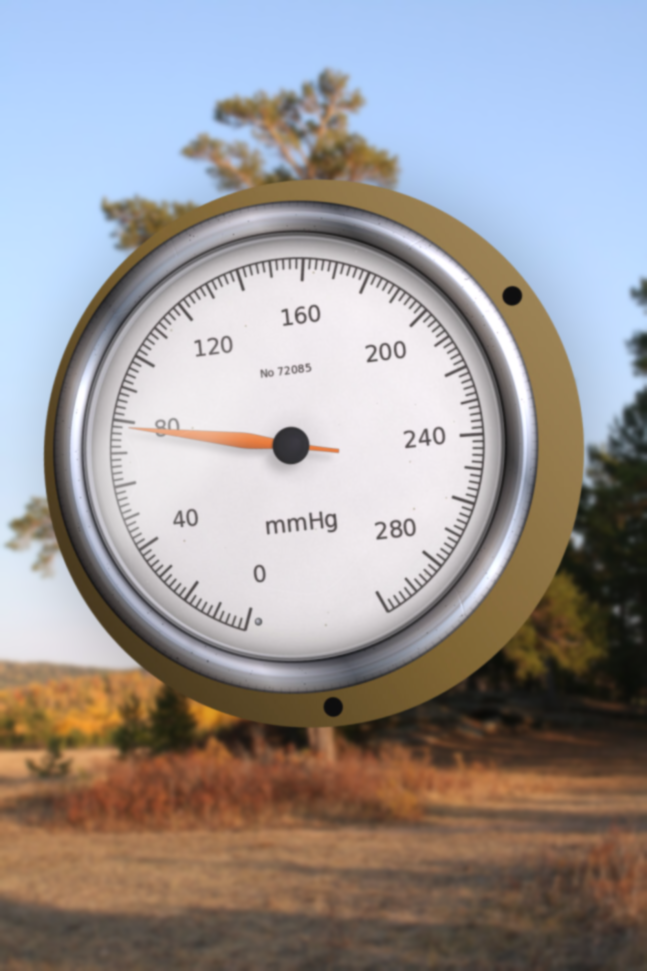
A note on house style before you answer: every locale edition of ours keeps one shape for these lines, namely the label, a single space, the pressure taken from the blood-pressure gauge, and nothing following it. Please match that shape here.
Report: 78 mmHg
